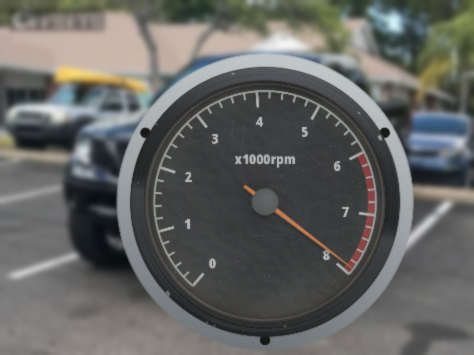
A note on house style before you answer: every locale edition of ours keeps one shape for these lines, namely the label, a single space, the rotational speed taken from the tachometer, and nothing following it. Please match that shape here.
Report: 7900 rpm
